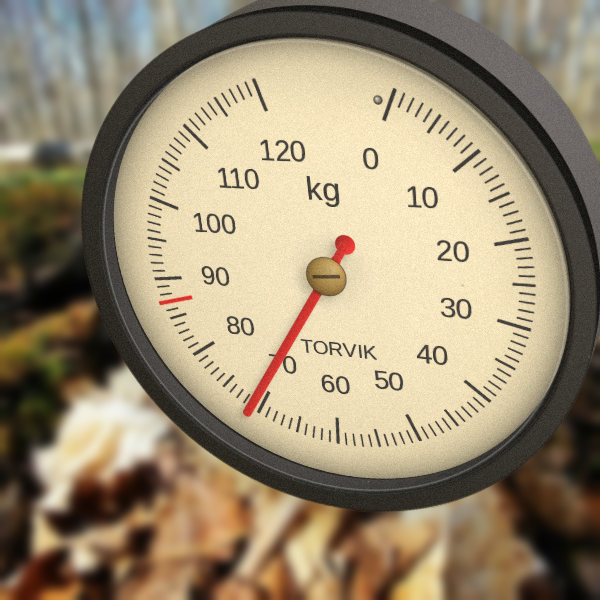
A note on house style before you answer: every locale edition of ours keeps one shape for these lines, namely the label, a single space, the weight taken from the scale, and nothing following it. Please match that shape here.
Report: 71 kg
